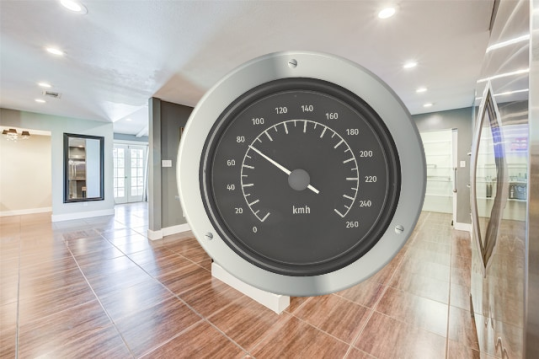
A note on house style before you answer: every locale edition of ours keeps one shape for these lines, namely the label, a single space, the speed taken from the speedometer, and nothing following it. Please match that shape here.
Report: 80 km/h
